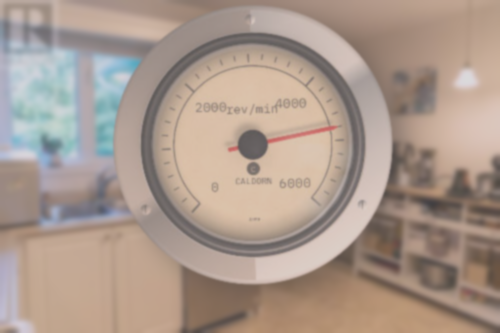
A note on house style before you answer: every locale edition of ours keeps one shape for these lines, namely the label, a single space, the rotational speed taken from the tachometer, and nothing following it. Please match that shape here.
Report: 4800 rpm
